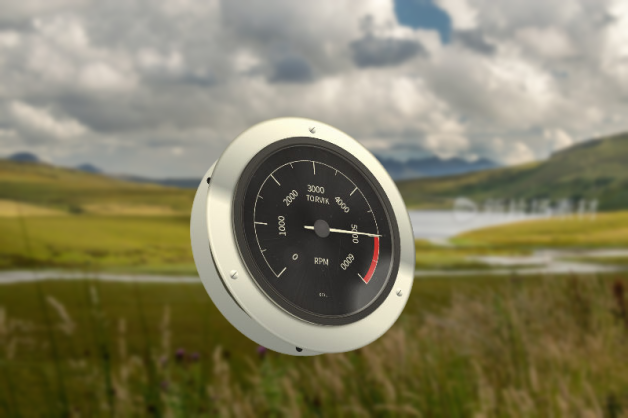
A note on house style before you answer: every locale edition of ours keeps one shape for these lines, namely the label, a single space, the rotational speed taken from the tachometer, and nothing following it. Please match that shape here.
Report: 5000 rpm
